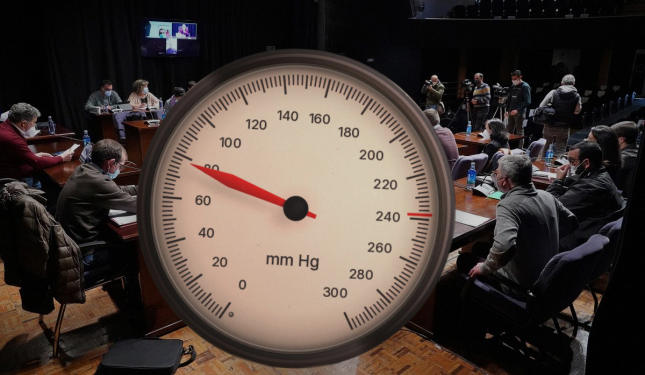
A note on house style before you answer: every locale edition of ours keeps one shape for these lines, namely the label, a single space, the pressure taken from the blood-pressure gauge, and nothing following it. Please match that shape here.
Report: 78 mmHg
